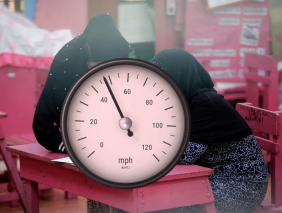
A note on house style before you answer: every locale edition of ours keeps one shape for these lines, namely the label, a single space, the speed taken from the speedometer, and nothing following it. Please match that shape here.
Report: 47.5 mph
